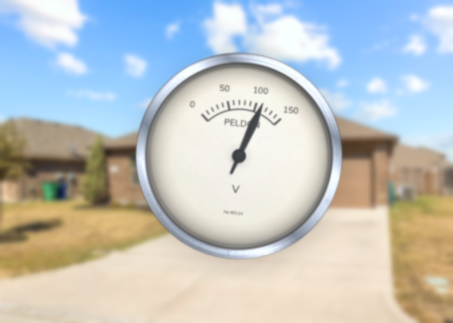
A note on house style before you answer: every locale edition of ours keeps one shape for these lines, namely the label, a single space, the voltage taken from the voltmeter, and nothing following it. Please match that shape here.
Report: 110 V
